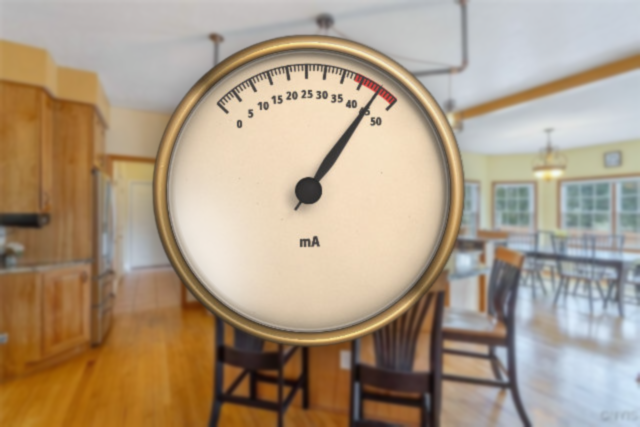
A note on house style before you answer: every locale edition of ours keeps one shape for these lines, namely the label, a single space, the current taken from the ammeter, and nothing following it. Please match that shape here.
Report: 45 mA
